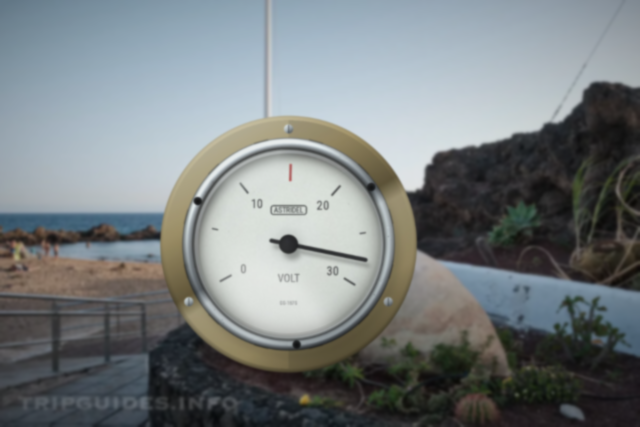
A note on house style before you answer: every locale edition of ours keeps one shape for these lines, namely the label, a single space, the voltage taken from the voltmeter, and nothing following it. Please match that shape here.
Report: 27.5 V
